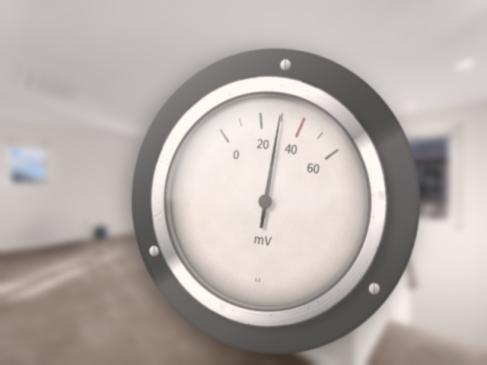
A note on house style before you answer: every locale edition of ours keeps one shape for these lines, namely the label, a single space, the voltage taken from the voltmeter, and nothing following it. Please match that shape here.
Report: 30 mV
